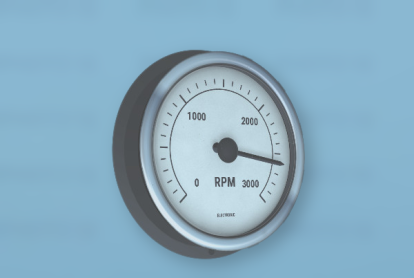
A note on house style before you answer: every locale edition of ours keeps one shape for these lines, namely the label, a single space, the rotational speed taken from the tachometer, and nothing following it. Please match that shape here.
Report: 2600 rpm
